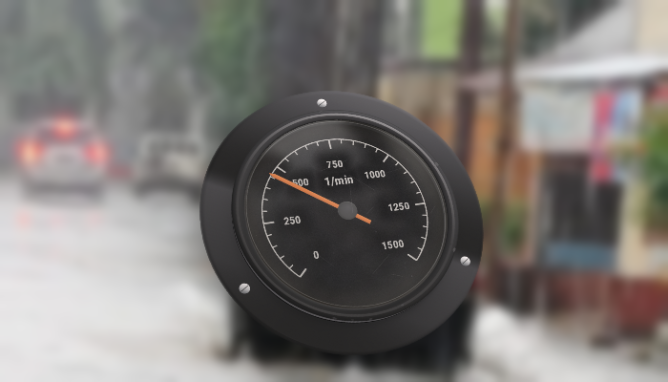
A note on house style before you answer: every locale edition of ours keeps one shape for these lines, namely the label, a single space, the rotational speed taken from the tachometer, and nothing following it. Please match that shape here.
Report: 450 rpm
